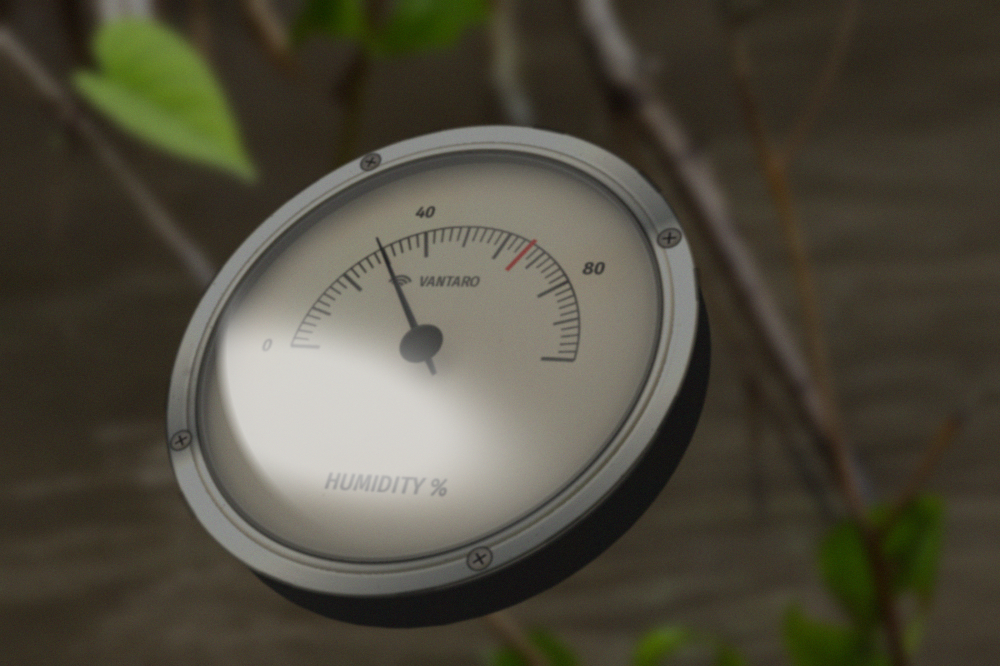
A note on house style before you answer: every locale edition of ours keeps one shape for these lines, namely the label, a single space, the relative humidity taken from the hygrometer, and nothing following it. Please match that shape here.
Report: 30 %
